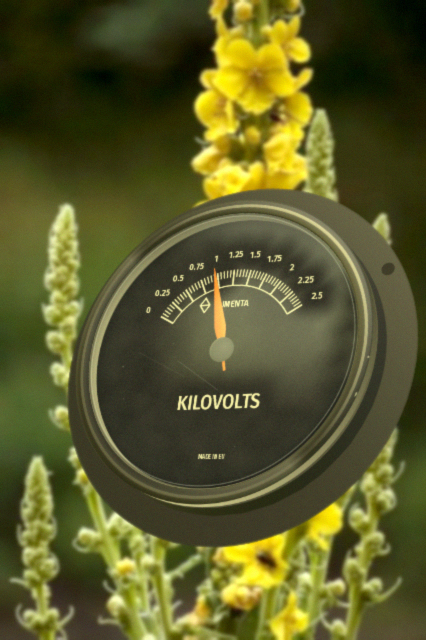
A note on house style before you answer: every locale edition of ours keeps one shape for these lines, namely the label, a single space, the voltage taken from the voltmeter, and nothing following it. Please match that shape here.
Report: 1 kV
